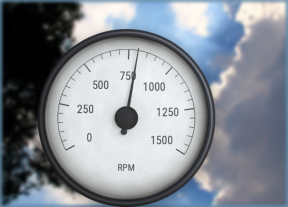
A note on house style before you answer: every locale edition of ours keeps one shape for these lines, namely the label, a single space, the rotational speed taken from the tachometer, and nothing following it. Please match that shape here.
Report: 800 rpm
